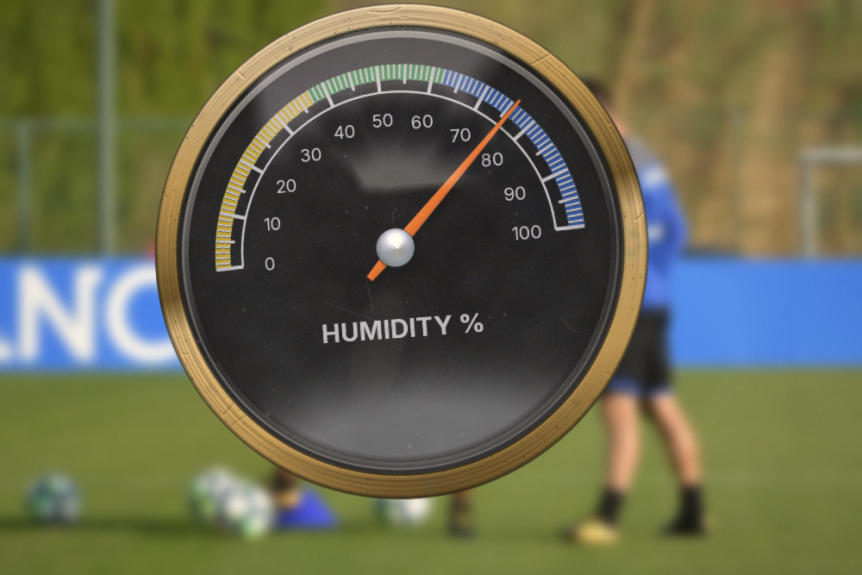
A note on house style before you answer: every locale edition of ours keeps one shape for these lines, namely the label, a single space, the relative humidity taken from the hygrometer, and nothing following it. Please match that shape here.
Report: 76 %
